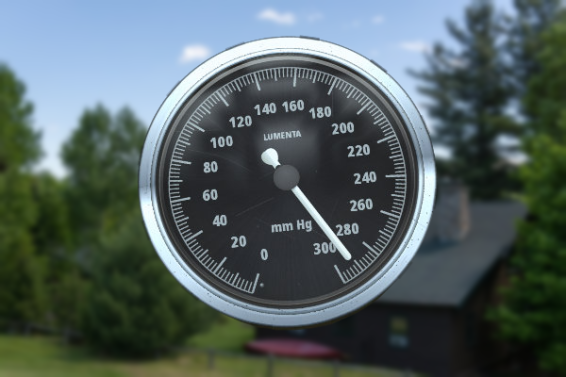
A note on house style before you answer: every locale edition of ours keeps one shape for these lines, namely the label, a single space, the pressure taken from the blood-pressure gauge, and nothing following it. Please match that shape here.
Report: 292 mmHg
